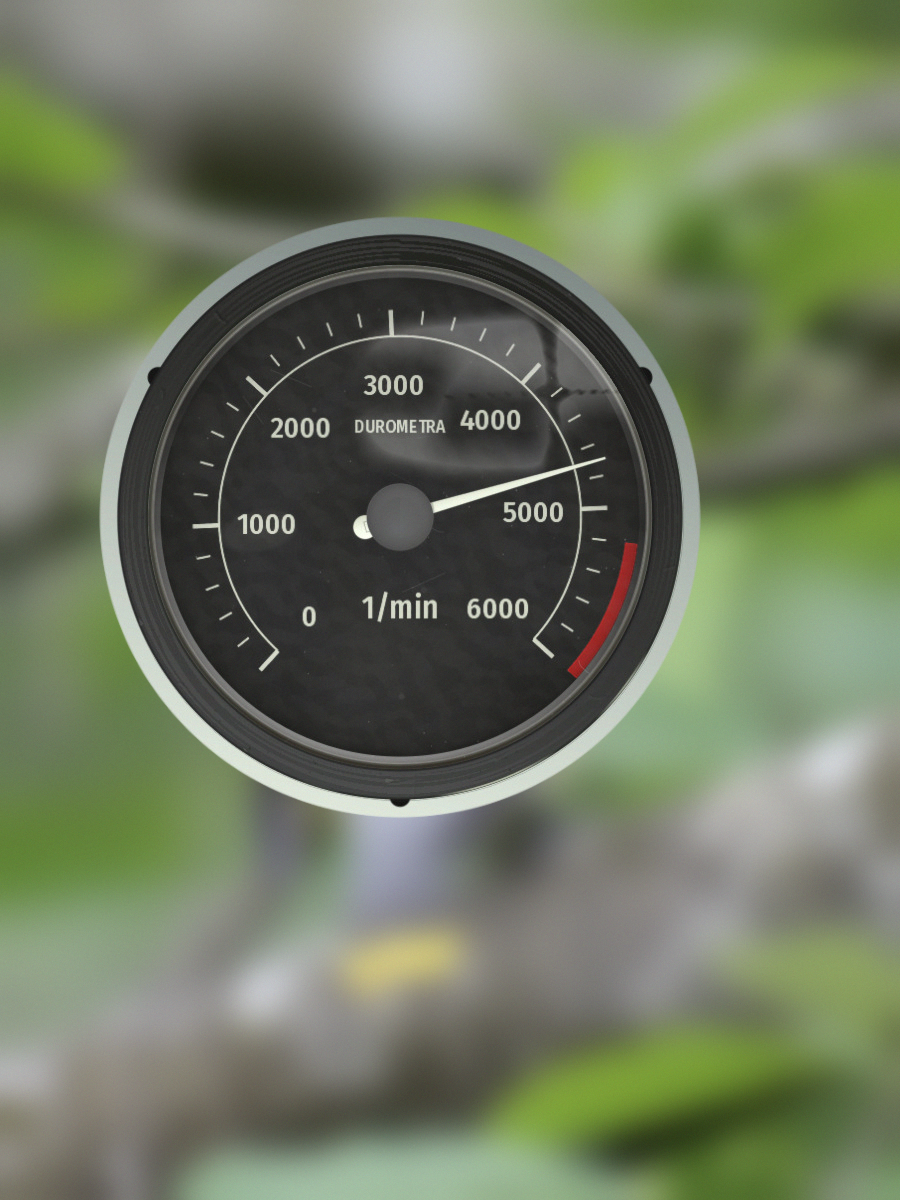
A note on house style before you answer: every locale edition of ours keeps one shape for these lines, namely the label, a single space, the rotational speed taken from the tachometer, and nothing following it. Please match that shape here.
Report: 4700 rpm
